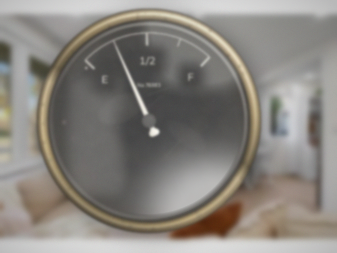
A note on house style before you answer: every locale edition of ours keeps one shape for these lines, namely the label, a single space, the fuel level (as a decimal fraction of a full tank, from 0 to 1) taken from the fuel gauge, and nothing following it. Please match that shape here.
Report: 0.25
